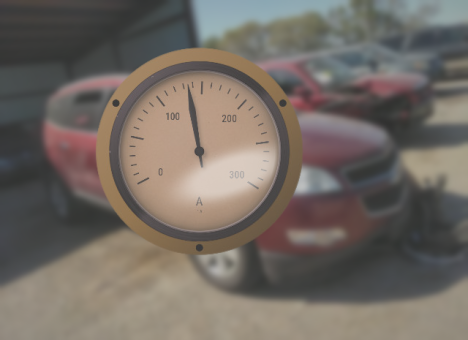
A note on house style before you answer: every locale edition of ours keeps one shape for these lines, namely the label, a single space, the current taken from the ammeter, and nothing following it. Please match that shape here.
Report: 135 A
